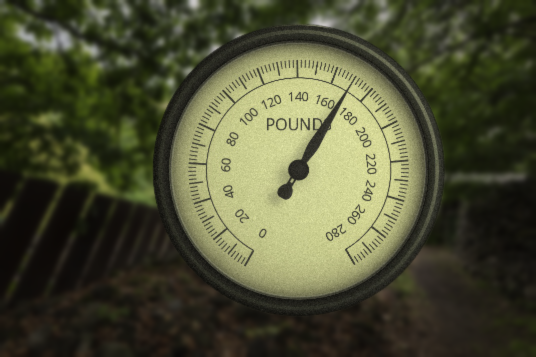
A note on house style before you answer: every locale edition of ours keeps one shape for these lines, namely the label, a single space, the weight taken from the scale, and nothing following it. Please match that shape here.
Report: 170 lb
